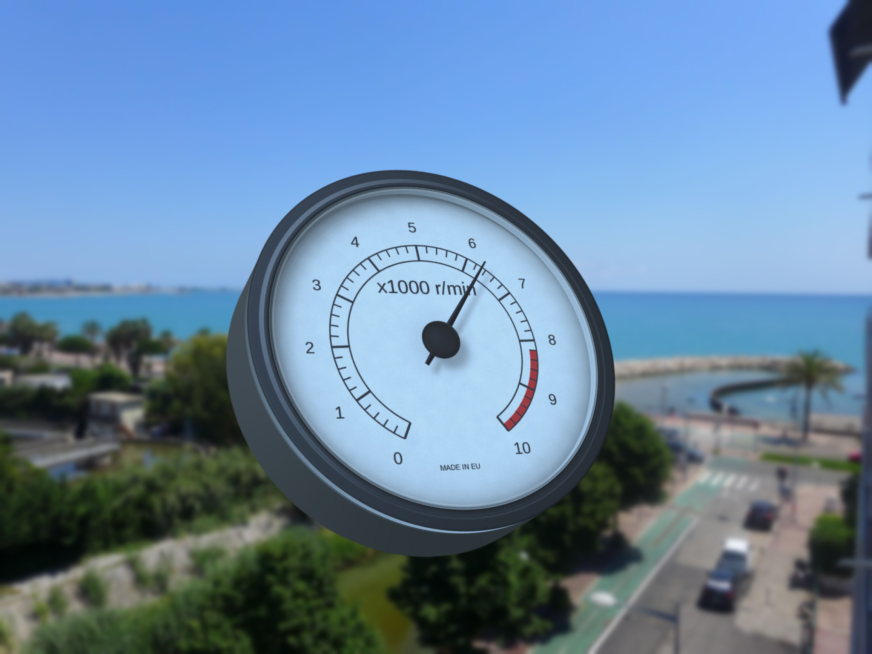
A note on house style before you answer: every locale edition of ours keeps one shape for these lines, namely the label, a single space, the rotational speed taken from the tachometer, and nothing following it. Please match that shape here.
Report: 6300 rpm
